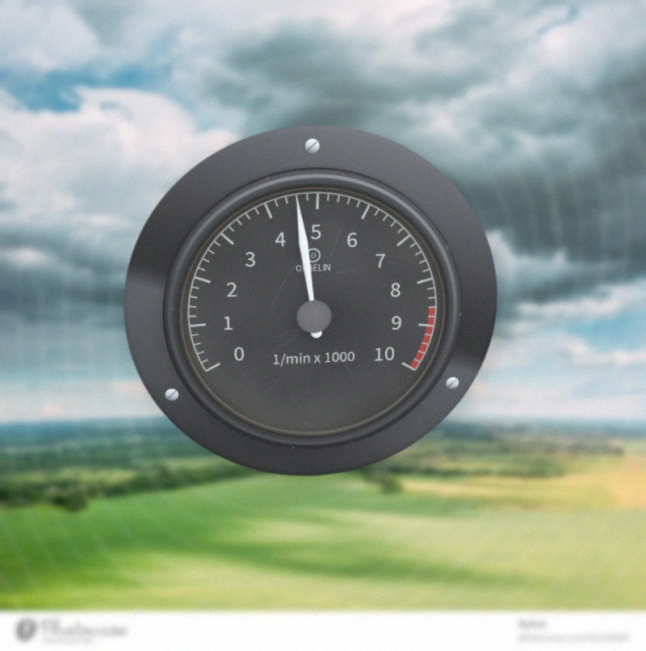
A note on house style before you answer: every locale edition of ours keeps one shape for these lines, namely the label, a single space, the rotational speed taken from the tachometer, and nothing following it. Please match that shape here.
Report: 4600 rpm
